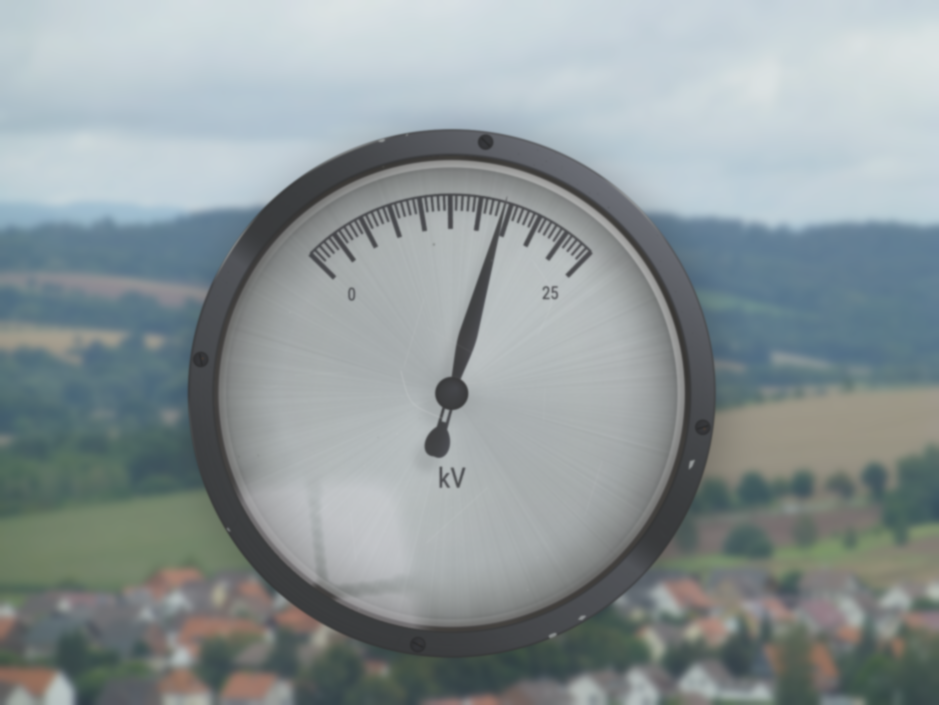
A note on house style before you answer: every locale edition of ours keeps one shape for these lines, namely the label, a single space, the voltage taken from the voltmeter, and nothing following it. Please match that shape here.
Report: 17 kV
